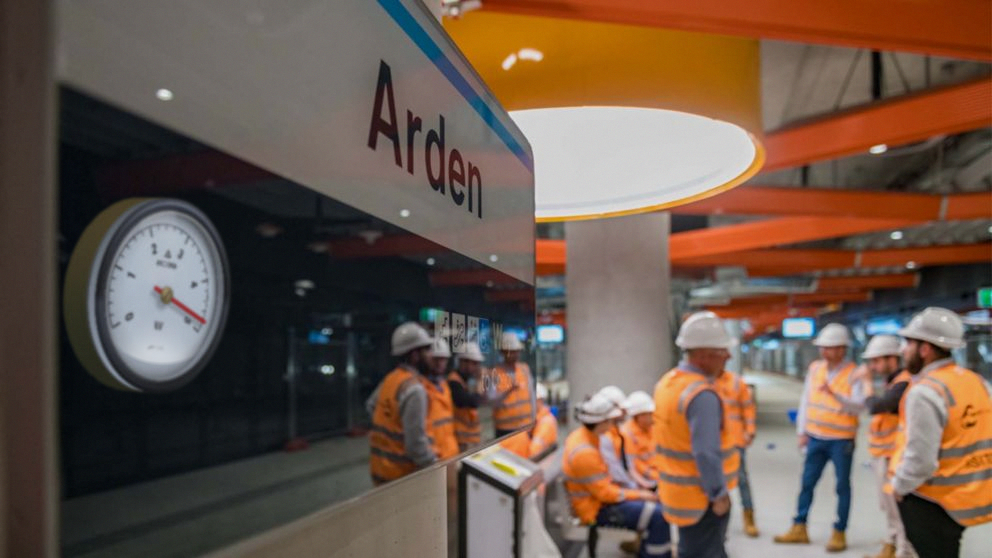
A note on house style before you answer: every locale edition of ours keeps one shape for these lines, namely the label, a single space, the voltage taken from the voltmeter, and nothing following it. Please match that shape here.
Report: 4.8 kV
